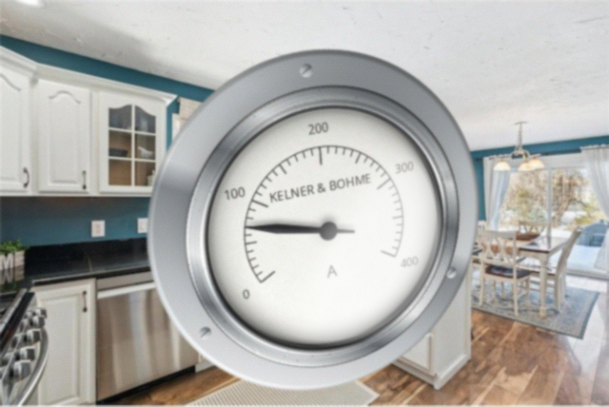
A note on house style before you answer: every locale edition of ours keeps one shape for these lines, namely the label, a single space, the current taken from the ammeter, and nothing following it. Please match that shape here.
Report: 70 A
